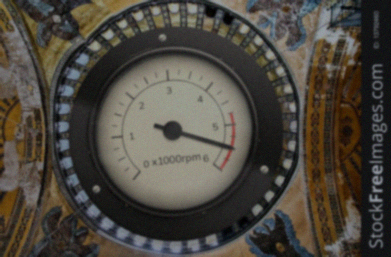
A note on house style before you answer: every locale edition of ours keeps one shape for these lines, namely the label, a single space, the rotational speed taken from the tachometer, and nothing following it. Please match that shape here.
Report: 5500 rpm
